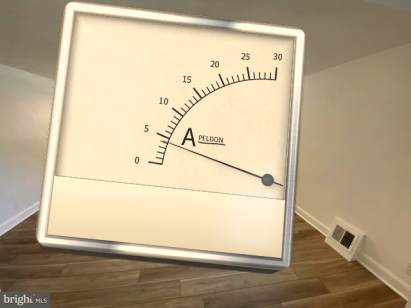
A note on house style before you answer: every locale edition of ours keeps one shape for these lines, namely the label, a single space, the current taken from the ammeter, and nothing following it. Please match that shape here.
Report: 4 A
